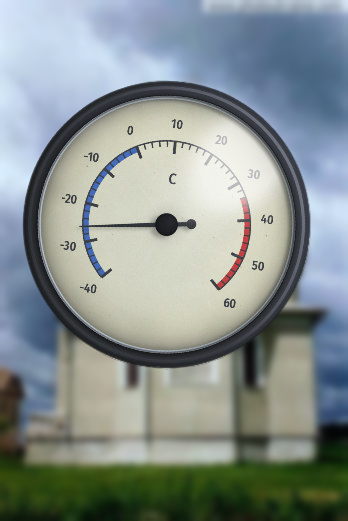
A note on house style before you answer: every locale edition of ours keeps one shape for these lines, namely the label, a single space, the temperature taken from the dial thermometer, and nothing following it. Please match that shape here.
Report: -26 °C
